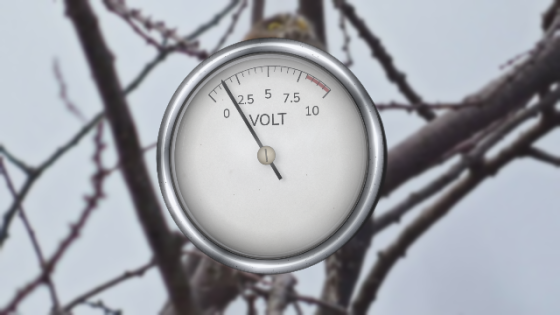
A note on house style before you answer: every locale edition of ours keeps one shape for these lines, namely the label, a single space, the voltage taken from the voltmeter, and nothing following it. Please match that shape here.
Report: 1.5 V
